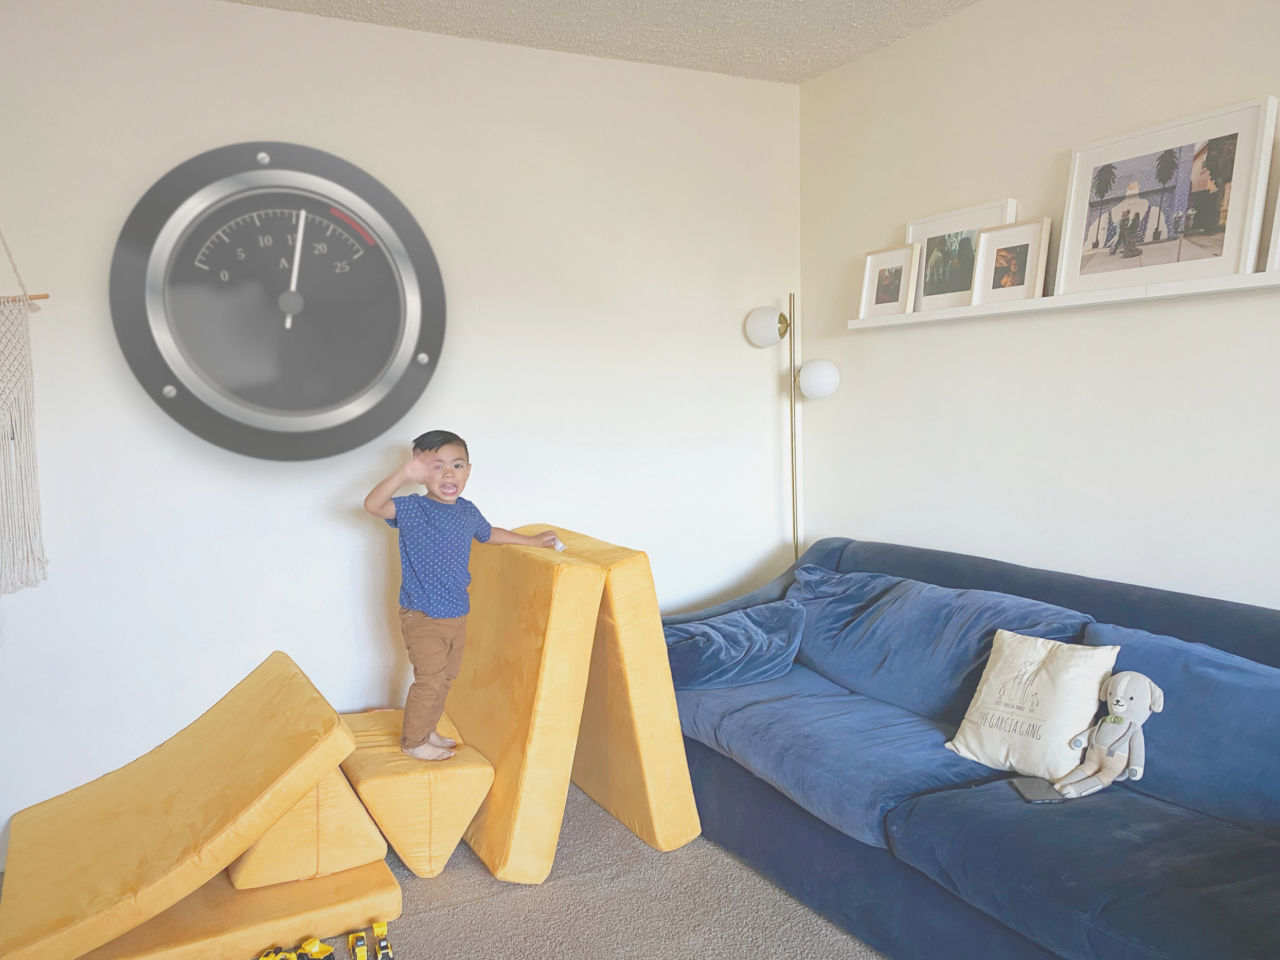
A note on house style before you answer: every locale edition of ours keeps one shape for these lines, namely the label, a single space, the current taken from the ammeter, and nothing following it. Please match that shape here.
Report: 16 A
